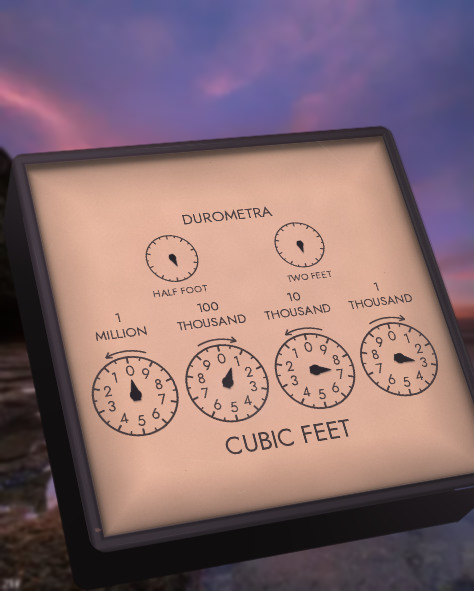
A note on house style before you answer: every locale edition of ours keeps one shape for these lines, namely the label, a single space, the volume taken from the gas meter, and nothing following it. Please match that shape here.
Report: 7300 ft³
